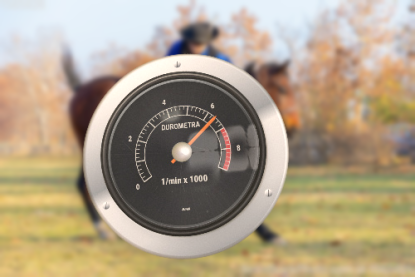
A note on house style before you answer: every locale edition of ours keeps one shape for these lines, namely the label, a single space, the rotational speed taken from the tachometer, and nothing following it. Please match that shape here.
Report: 6400 rpm
